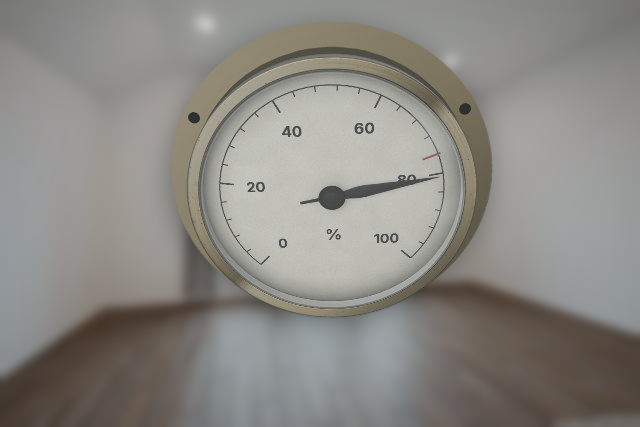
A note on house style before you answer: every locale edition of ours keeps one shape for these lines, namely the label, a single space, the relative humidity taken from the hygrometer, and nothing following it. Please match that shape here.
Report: 80 %
